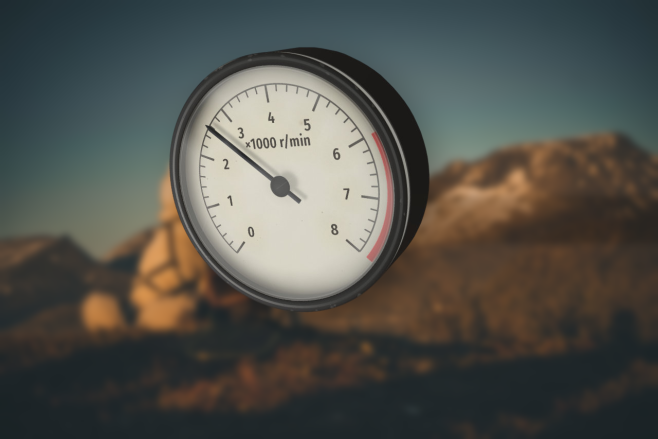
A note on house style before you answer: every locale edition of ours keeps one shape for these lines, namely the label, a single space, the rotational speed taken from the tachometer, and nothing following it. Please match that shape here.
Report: 2600 rpm
